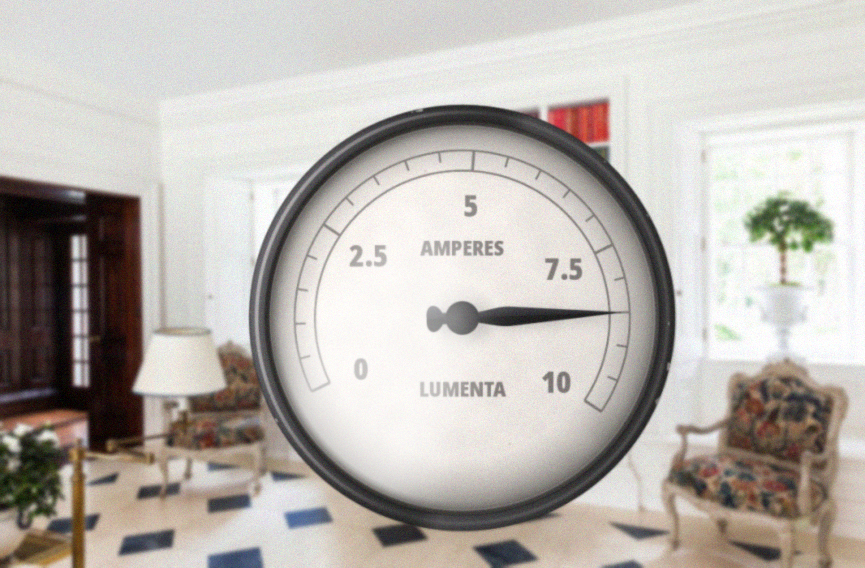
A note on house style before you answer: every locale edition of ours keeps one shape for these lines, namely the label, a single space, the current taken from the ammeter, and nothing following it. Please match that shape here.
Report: 8.5 A
